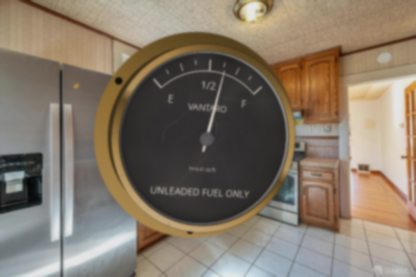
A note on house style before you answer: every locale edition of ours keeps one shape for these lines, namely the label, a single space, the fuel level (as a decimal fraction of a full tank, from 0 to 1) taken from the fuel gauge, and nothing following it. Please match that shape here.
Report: 0.625
